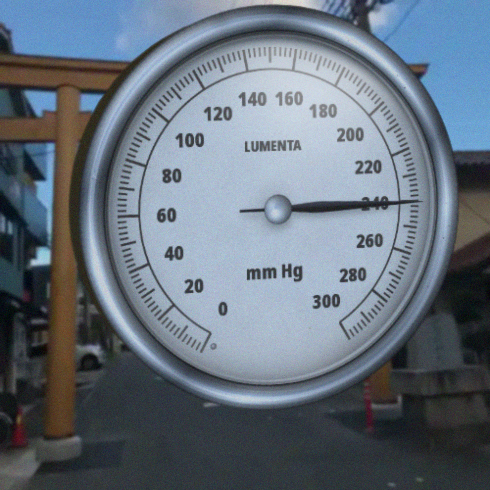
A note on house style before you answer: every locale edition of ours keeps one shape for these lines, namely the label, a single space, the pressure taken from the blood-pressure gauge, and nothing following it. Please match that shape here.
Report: 240 mmHg
